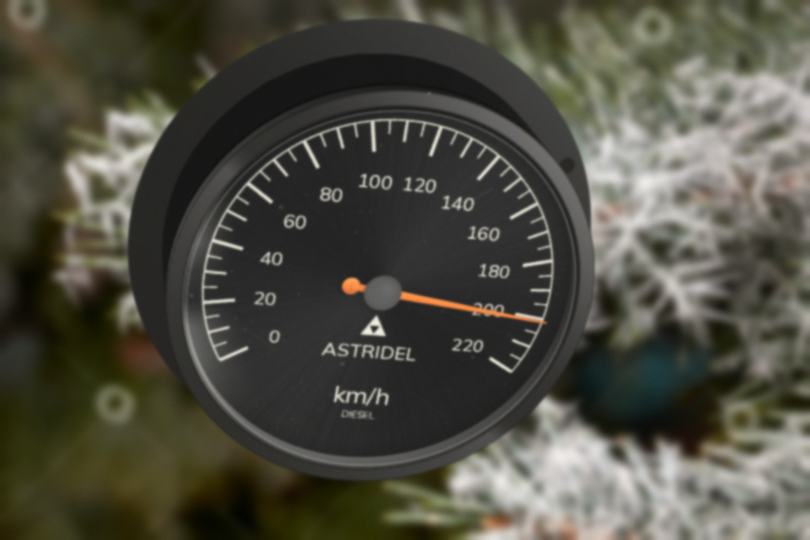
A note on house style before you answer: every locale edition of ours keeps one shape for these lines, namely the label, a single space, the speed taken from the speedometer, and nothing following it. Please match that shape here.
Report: 200 km/h
